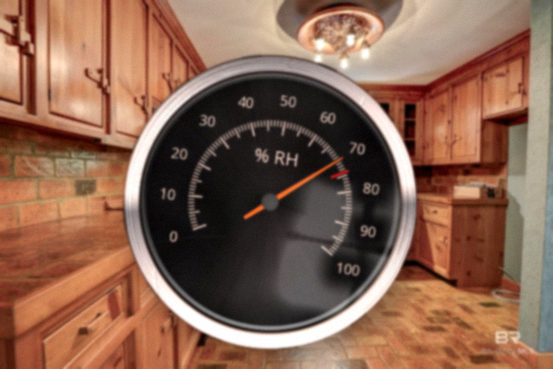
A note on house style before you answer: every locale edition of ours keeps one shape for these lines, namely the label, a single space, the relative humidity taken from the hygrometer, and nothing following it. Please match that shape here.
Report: 70 %
